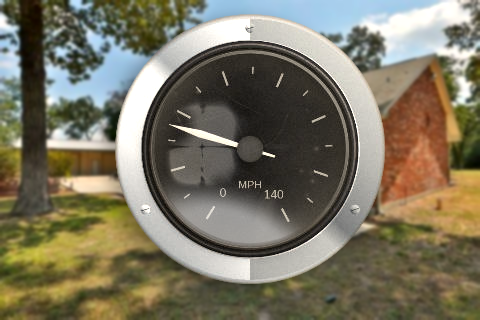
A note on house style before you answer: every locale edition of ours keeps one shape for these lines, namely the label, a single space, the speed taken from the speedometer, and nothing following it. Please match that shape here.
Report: 35 mph
